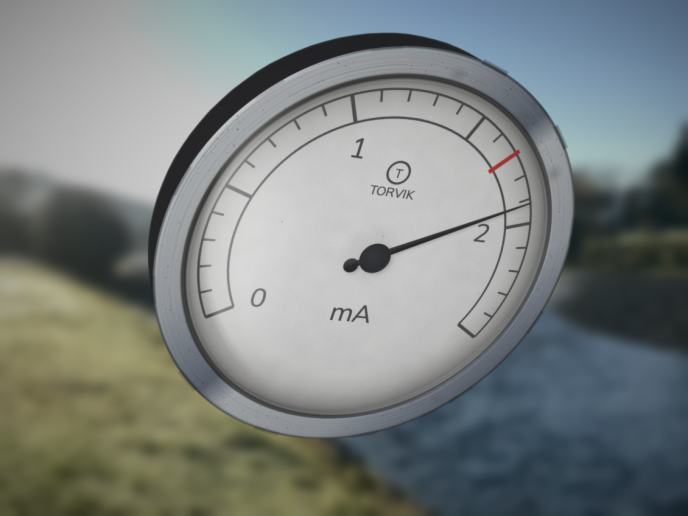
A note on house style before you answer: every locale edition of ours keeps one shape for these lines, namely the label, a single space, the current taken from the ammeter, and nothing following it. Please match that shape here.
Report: 1.9 mA
